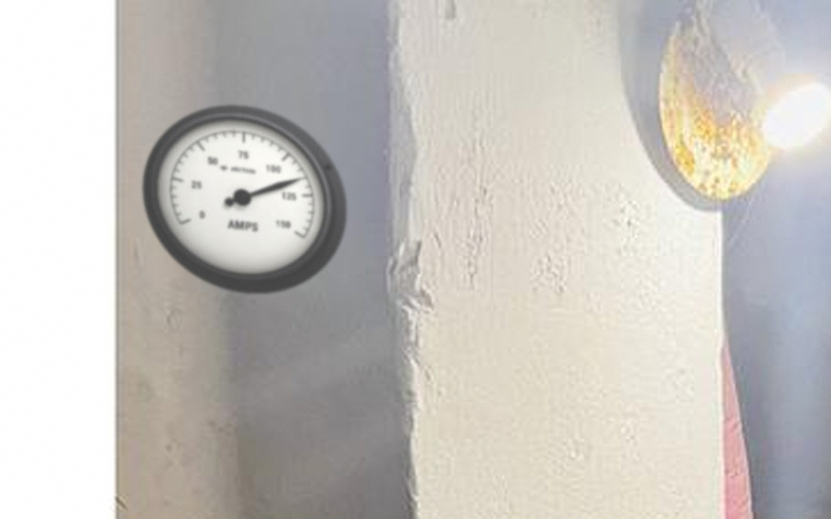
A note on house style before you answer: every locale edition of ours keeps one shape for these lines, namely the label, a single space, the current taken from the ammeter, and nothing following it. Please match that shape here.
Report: 115 A
